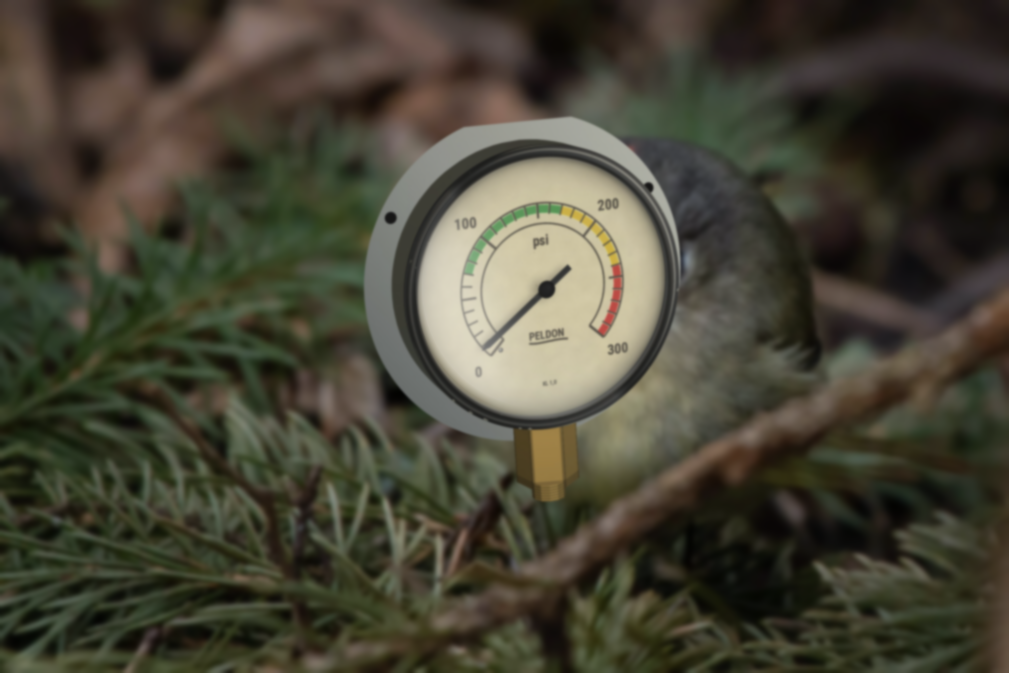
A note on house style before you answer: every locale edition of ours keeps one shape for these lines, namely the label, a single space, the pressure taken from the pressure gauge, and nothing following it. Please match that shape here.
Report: 10 psi
